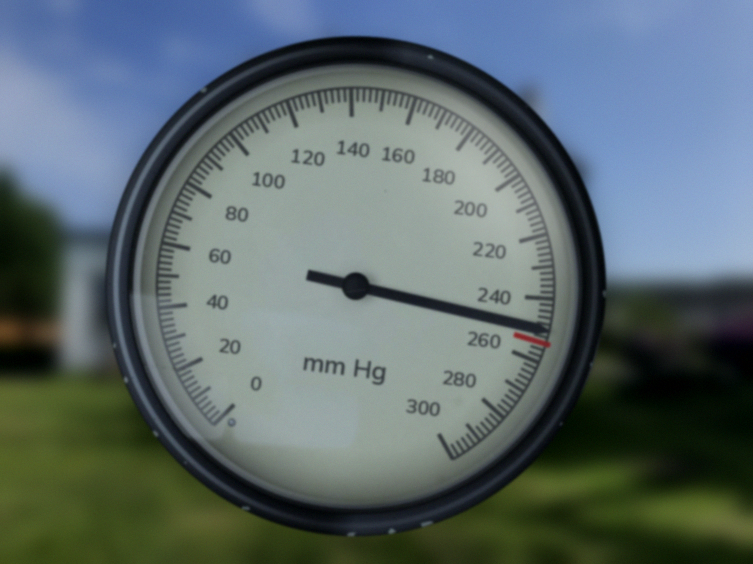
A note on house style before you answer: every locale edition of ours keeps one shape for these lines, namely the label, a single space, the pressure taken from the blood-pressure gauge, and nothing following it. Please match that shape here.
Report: 250 mmHg
